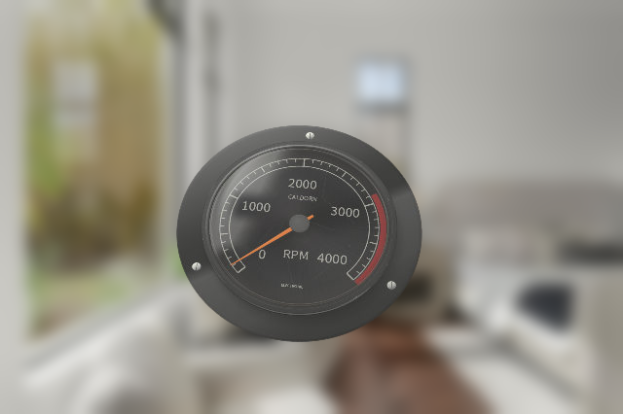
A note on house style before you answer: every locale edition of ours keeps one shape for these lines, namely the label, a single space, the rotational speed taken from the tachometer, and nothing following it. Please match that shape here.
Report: 100 rpm
